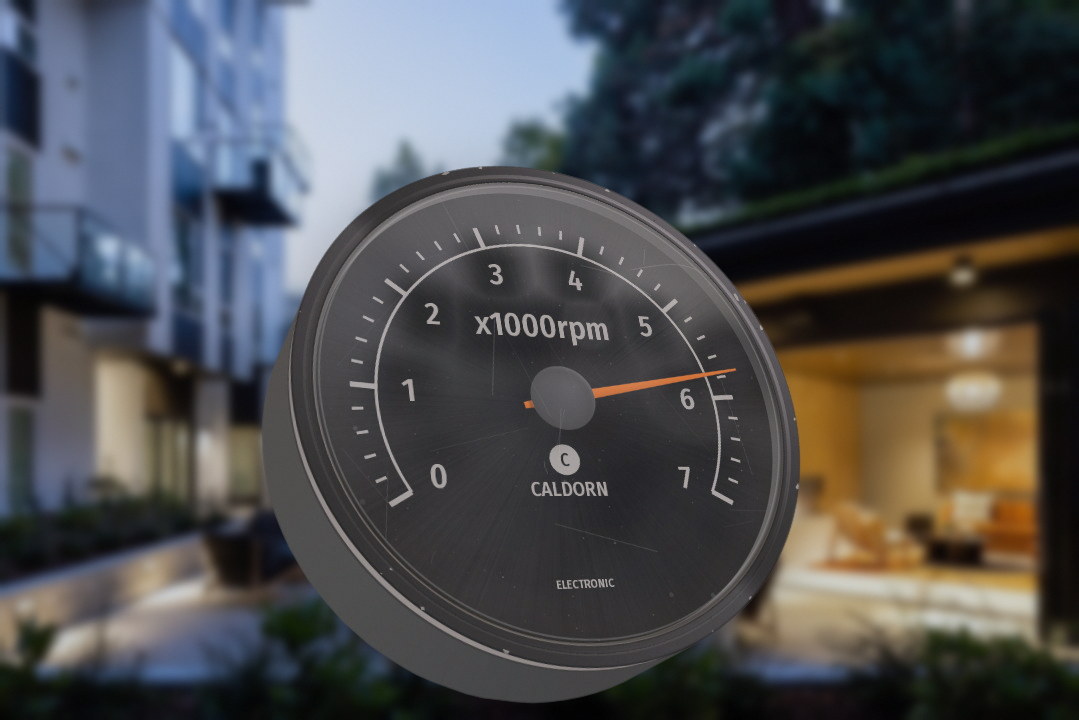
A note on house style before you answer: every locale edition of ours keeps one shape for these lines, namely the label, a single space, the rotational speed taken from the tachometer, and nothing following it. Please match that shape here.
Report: 5800 rpm
